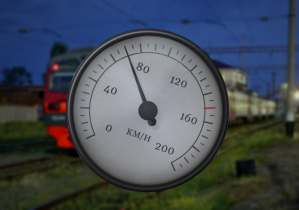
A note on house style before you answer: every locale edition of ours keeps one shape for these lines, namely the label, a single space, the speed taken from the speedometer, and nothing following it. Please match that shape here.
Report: 70 km/h
